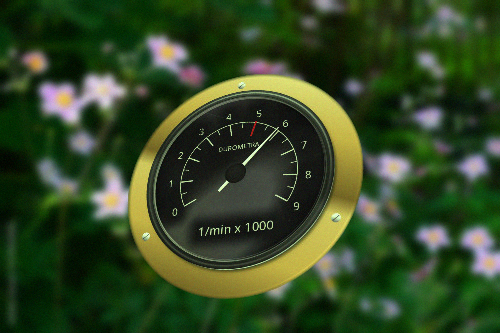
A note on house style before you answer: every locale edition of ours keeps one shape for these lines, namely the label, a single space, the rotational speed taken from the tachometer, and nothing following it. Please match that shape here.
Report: 6000 rpm
